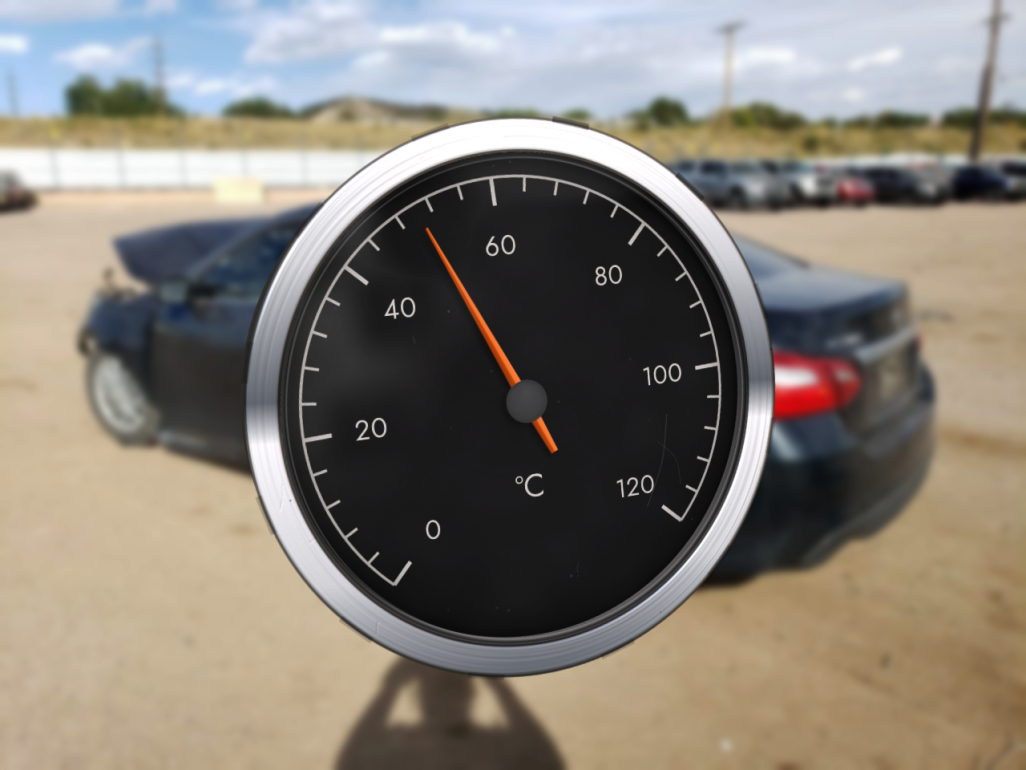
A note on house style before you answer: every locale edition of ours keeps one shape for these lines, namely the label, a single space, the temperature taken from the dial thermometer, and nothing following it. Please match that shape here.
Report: 50 °C
